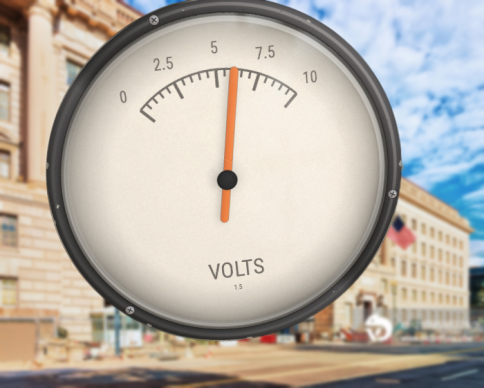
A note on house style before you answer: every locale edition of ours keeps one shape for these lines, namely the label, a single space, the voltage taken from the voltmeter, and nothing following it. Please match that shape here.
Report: 6 V
